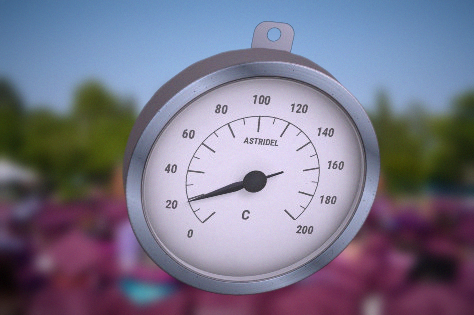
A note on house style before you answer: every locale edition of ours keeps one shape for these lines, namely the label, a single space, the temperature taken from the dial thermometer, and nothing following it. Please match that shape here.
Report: 20 °C
